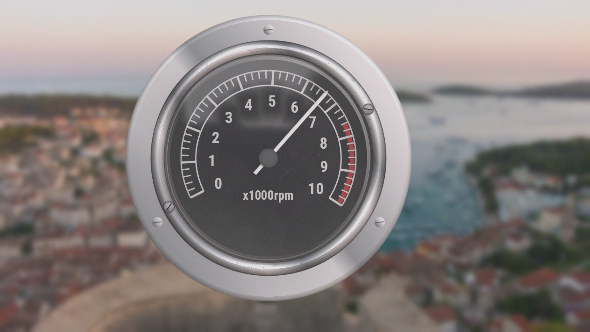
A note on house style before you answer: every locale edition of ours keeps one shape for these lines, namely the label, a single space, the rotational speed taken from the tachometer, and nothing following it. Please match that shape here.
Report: 6600 rpm
